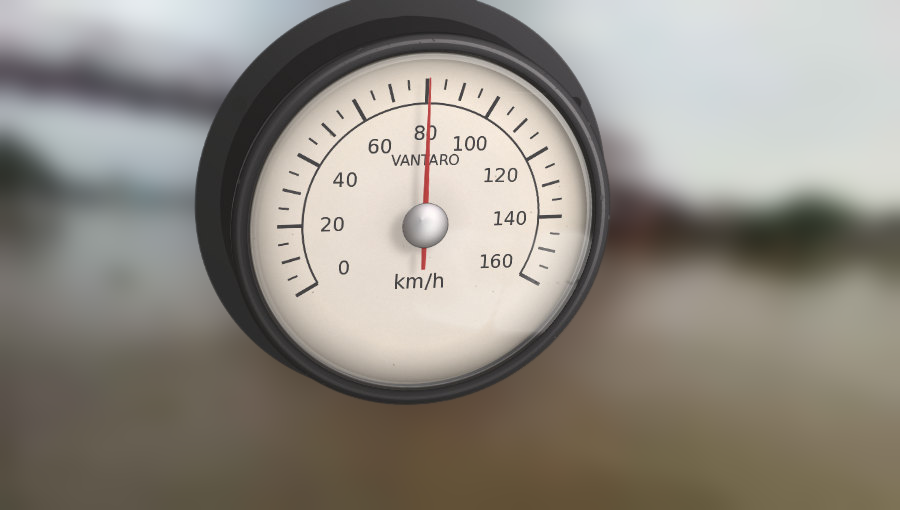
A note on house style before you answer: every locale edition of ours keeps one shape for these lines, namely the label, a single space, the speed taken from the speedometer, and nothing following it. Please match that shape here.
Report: 80 km/h
